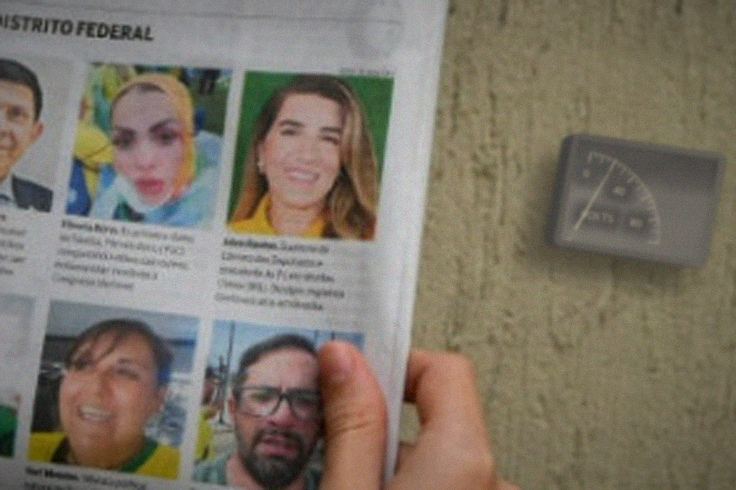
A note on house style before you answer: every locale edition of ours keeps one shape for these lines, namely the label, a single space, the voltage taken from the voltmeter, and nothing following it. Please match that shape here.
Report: 20 V
